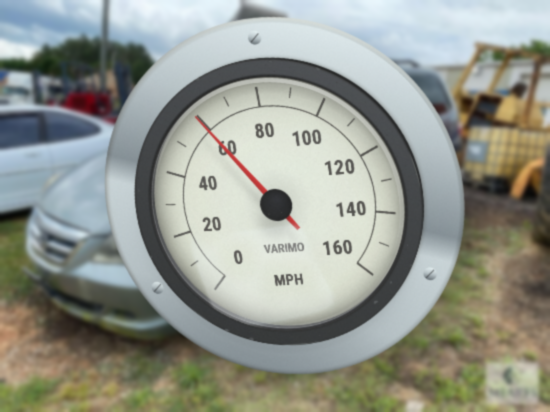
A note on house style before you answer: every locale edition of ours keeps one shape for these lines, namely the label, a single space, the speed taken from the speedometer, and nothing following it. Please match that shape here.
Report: 60 mph
